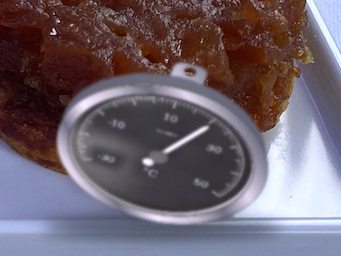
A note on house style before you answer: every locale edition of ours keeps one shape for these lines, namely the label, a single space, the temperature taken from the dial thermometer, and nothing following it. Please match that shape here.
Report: 20 °C
